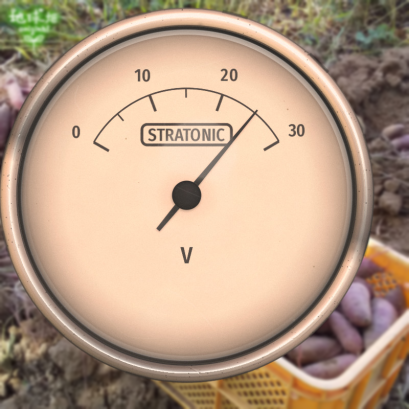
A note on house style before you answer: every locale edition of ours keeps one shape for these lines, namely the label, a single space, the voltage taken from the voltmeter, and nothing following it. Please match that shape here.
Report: 25 V
